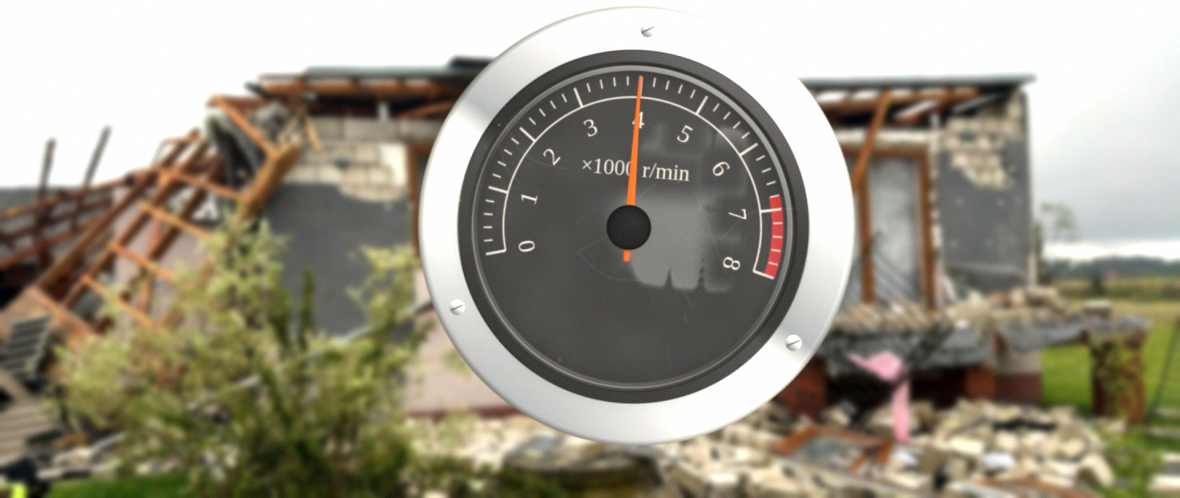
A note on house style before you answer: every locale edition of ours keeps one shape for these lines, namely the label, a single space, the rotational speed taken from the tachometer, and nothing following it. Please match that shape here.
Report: 4000 rpm
